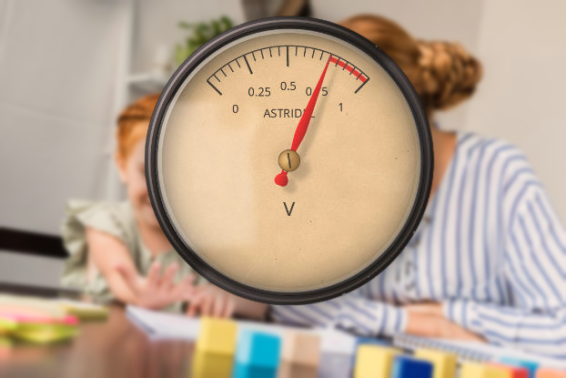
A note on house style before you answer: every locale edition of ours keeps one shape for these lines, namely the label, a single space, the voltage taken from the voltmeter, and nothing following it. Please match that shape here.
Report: 0.75 V
